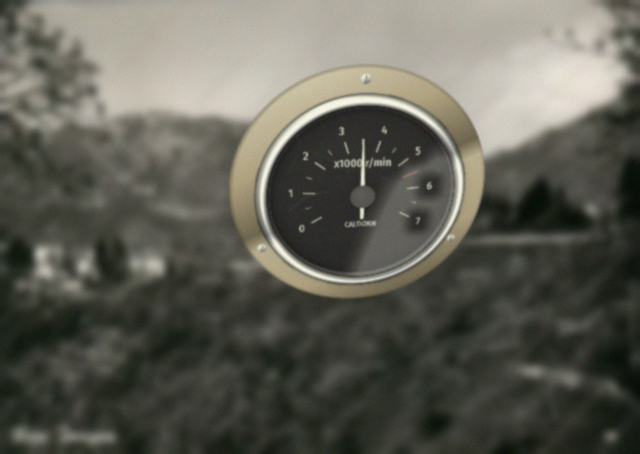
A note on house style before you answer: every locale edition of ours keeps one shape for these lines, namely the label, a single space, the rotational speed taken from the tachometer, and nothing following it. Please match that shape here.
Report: 3500 rpm
